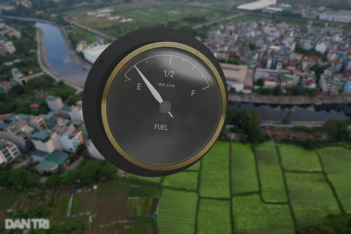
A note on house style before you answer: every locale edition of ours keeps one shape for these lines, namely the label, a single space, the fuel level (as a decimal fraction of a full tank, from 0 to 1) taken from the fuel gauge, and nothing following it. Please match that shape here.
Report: 0.125
